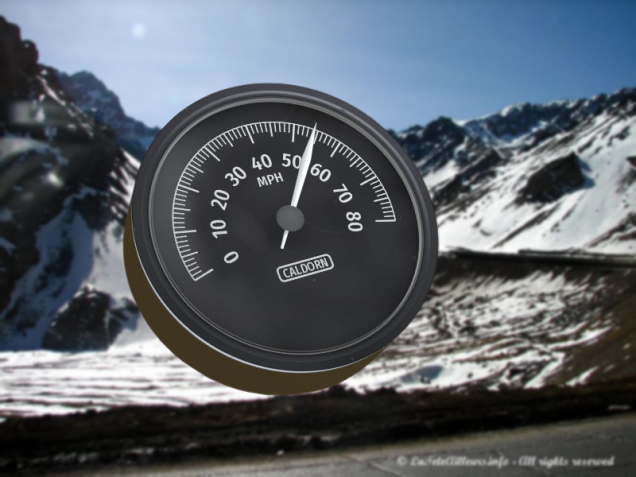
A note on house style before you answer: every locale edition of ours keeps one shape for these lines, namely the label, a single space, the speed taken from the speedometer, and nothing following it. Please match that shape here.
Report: 54 mph
